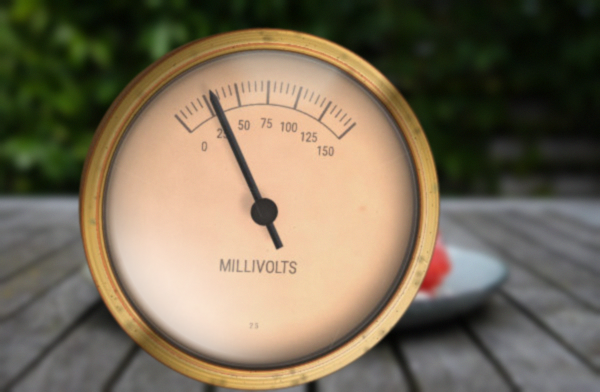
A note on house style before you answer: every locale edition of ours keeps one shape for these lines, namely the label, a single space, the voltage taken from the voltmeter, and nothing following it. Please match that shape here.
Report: 30 mV
